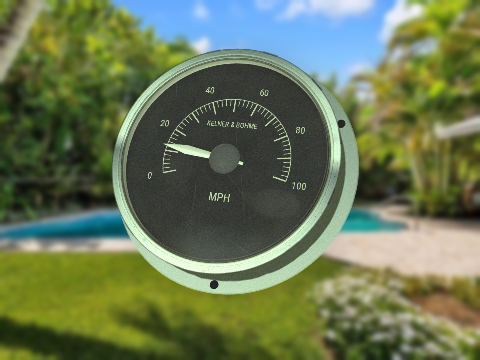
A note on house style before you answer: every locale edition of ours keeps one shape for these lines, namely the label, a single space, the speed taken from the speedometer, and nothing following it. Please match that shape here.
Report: 12 mph
